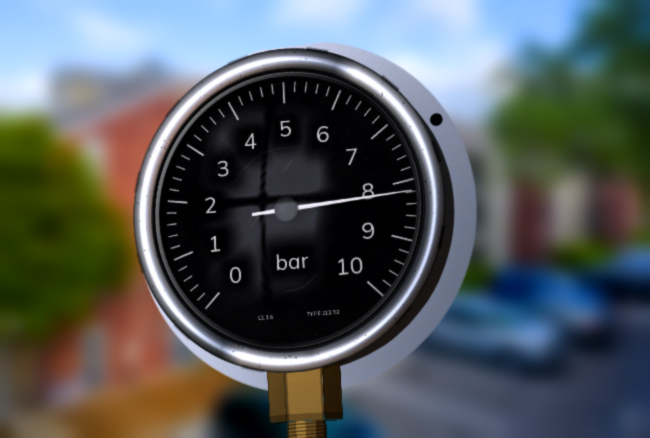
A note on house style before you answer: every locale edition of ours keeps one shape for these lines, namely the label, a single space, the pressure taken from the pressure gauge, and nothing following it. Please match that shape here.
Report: 8.2 bar
